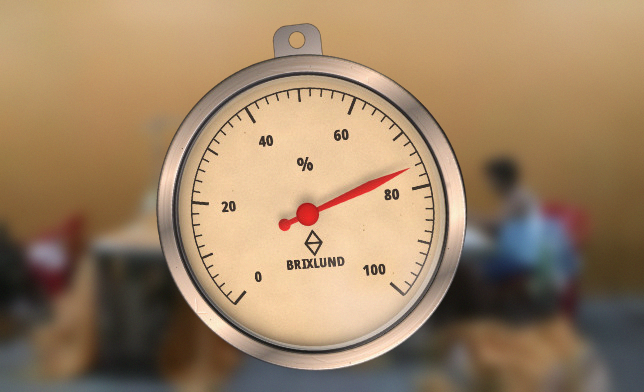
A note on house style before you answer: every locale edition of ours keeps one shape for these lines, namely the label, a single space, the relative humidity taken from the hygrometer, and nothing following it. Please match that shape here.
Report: 76 %
